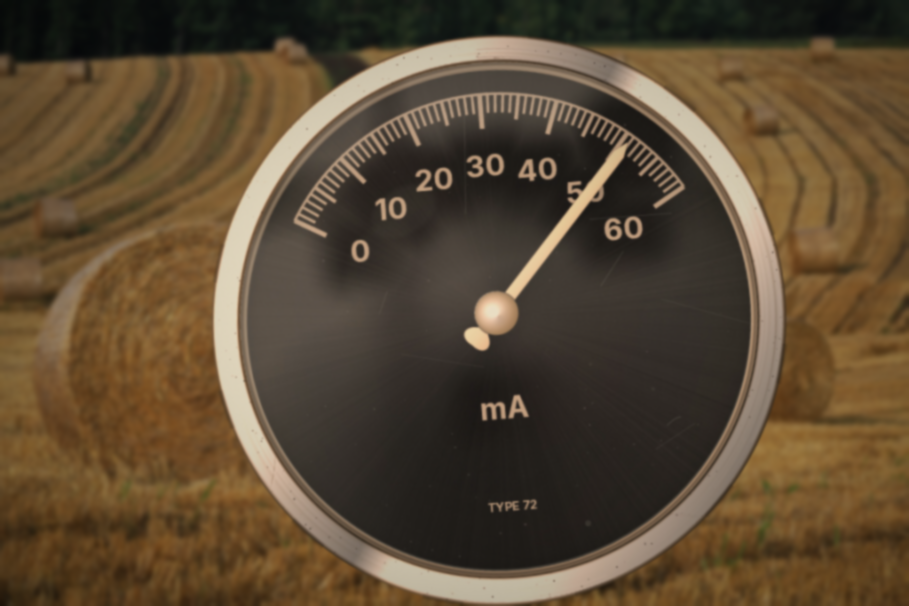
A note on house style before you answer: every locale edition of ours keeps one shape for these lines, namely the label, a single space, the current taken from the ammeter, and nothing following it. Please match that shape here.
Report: 51 mA
